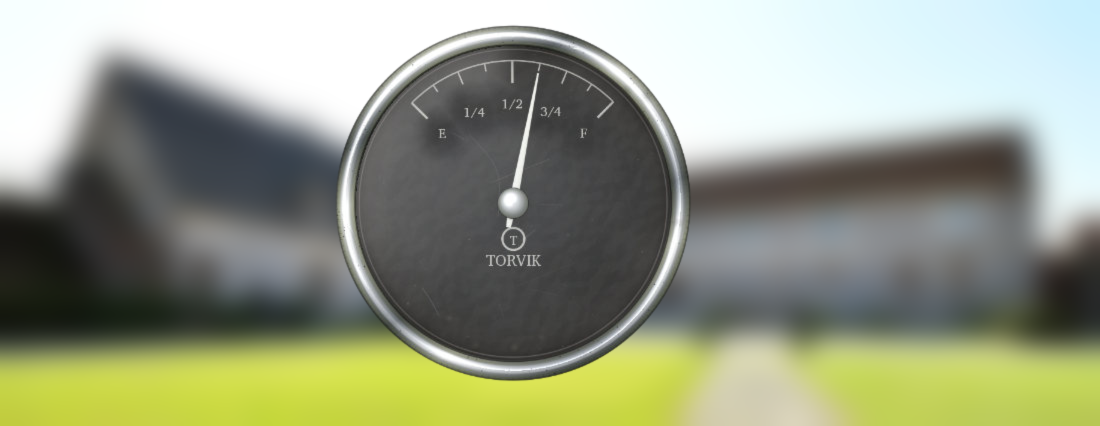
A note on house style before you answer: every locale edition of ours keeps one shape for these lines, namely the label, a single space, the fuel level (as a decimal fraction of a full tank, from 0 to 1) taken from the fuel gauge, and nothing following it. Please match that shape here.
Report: 0.625
